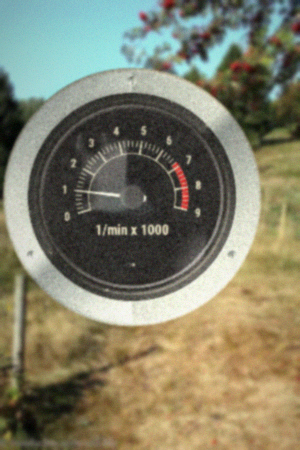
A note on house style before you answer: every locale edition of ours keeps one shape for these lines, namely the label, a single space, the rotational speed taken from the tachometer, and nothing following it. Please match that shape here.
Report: 1000 rpm
